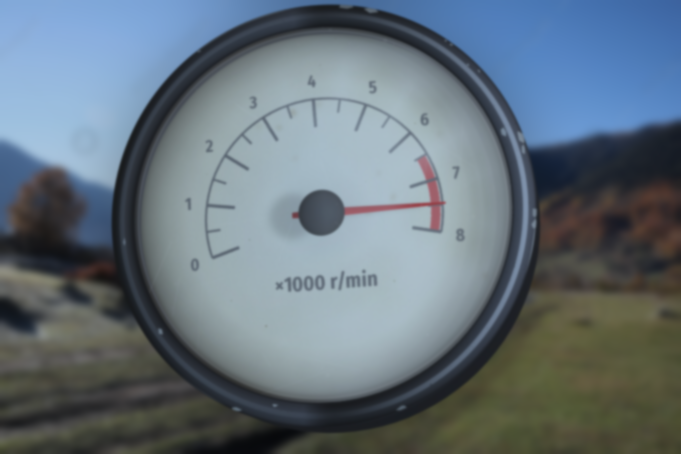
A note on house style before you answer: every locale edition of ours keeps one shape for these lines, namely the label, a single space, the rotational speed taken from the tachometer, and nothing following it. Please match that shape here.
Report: 7500 rpm
